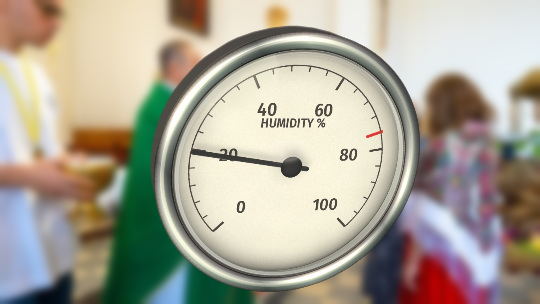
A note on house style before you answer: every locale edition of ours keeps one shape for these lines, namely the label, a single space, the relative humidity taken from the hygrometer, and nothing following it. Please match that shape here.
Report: 20 %
